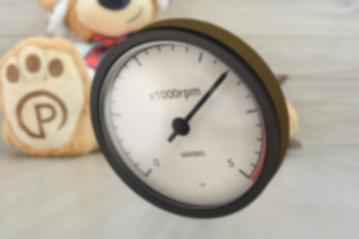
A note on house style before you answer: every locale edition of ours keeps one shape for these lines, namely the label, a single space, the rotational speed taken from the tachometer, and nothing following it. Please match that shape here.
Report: 3400 rpm
